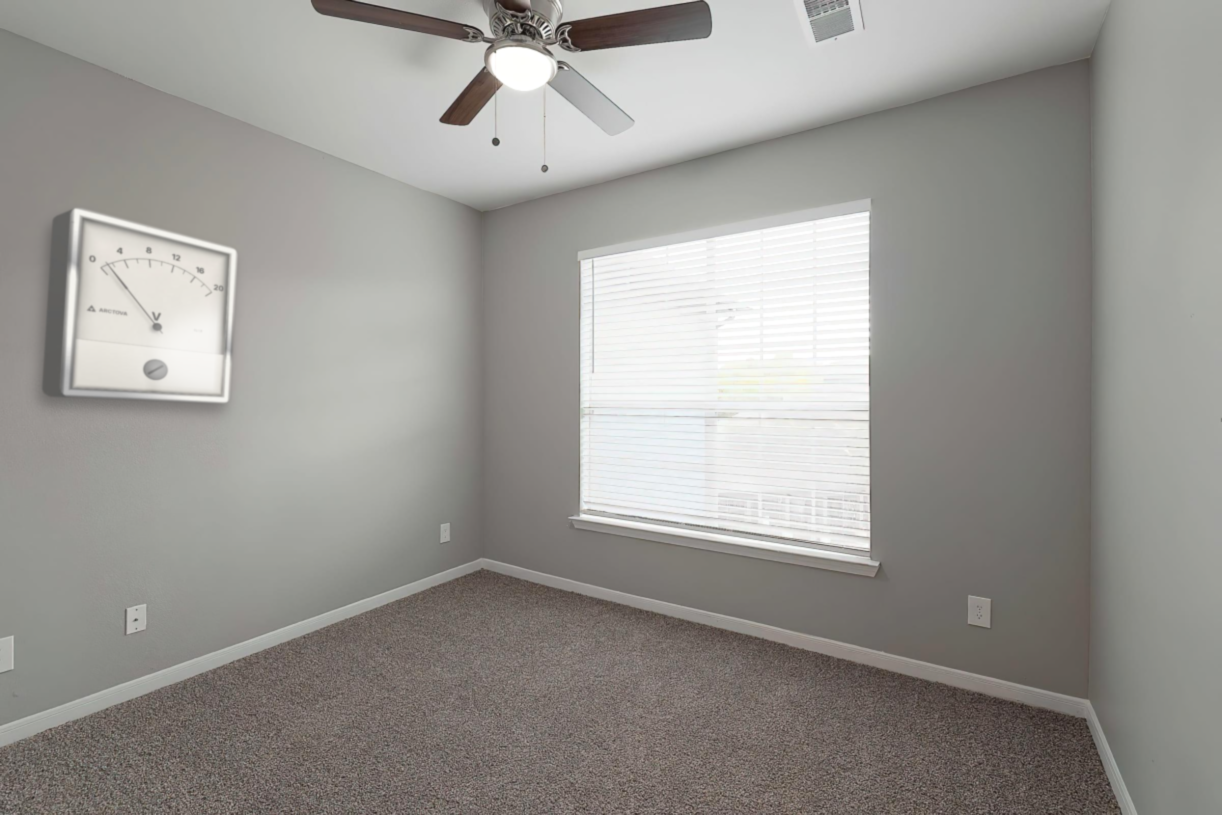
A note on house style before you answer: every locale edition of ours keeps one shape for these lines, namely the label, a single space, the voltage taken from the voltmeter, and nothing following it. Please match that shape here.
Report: 1 V
